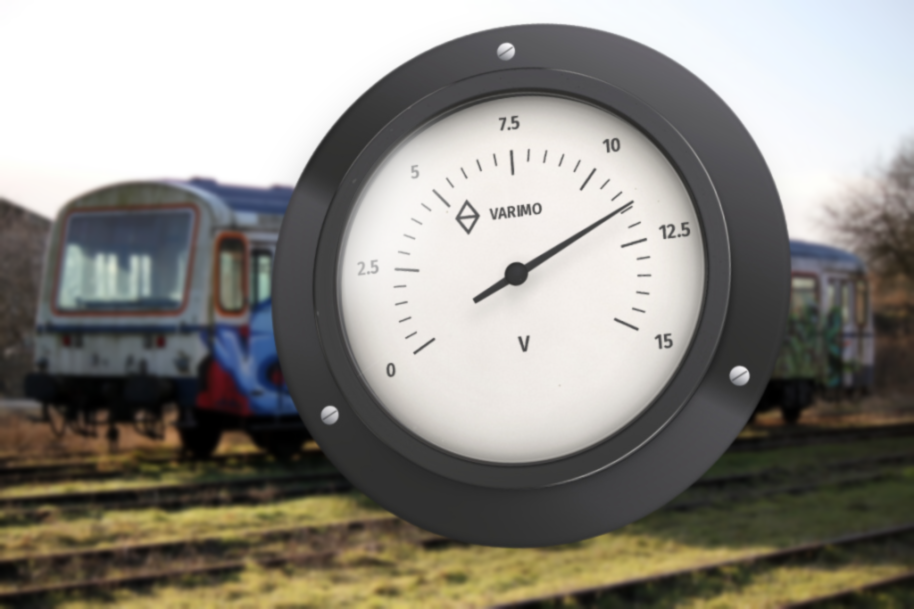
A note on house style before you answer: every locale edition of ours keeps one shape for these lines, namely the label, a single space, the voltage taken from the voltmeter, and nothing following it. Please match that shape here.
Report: 11.5 V
